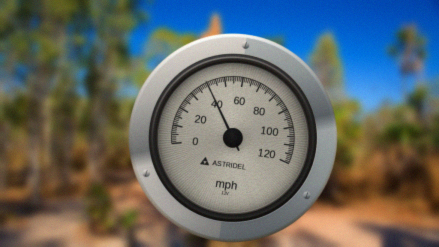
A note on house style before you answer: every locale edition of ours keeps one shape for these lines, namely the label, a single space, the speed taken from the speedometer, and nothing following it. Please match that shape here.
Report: 40 mph
